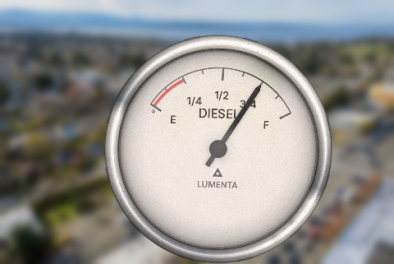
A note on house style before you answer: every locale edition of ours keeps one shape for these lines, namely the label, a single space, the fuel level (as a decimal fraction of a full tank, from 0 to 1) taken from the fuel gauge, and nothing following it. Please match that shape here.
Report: 0.75
